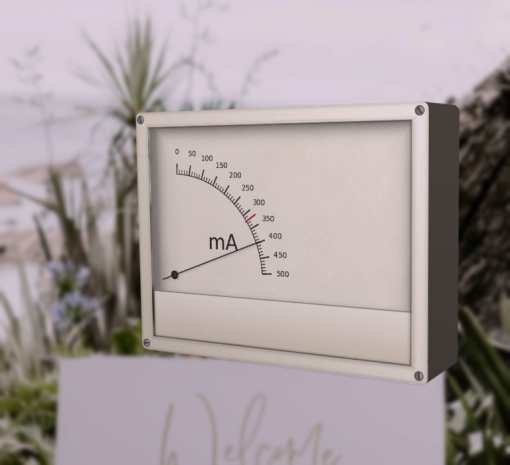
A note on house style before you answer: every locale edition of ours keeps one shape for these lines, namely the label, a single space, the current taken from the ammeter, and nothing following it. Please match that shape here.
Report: 400 mA
